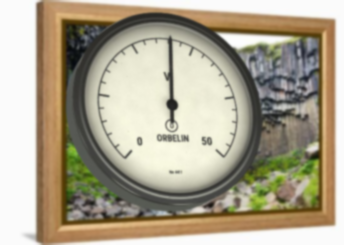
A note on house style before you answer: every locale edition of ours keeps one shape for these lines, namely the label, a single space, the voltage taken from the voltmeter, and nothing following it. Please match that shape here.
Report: 26 V
